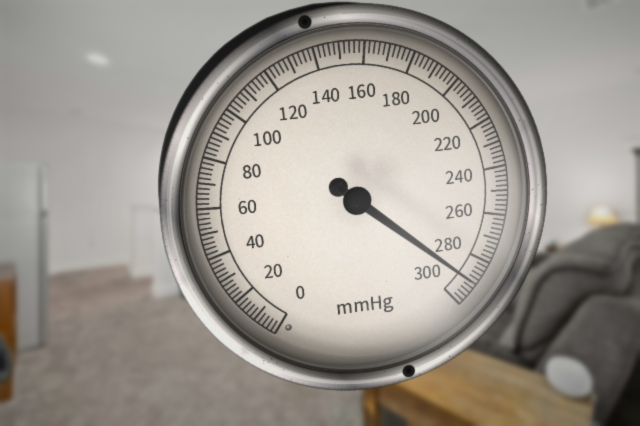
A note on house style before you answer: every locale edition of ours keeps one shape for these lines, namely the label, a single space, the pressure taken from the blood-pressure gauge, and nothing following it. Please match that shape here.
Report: 290 mmHg
